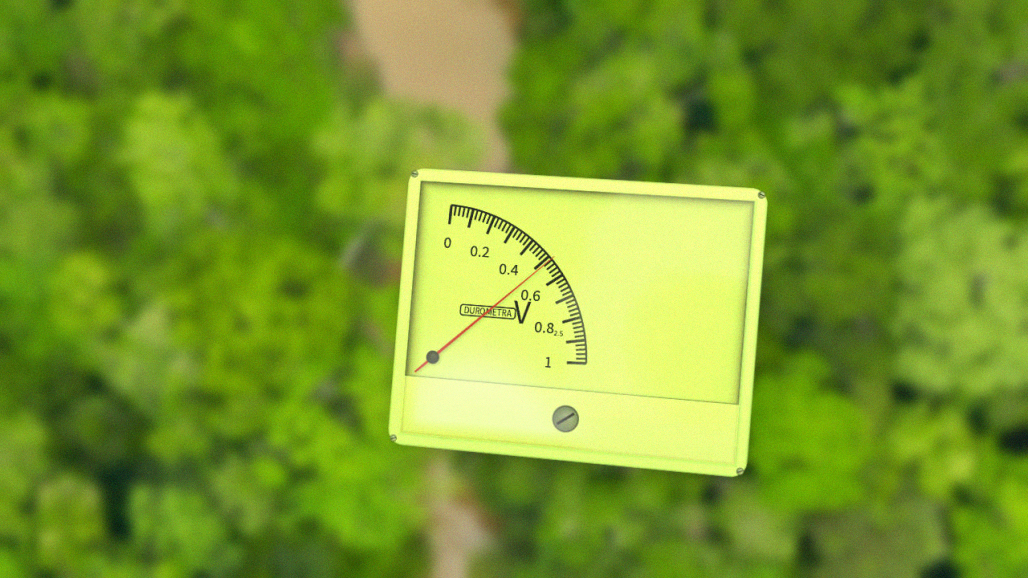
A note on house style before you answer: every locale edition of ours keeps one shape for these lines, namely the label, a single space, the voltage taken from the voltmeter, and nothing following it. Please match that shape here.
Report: 0.52 V
